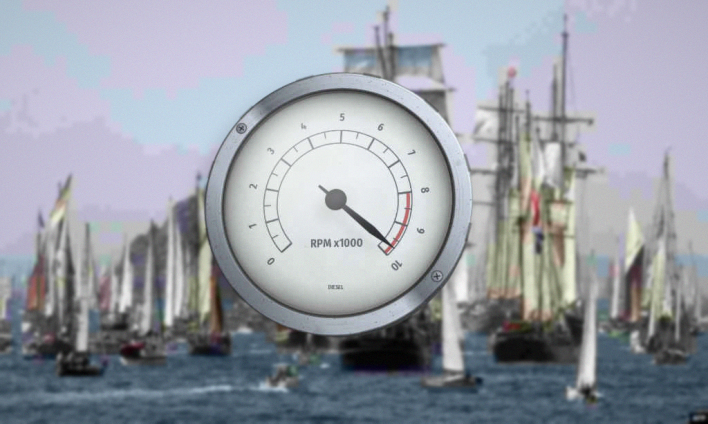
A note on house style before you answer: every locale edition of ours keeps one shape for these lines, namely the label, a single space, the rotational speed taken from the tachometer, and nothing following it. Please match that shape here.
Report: 9750 rpm
